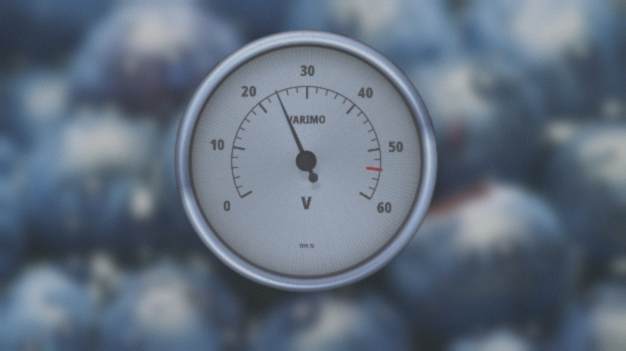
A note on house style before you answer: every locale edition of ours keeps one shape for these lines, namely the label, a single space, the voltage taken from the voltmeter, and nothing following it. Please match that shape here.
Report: 24 V
